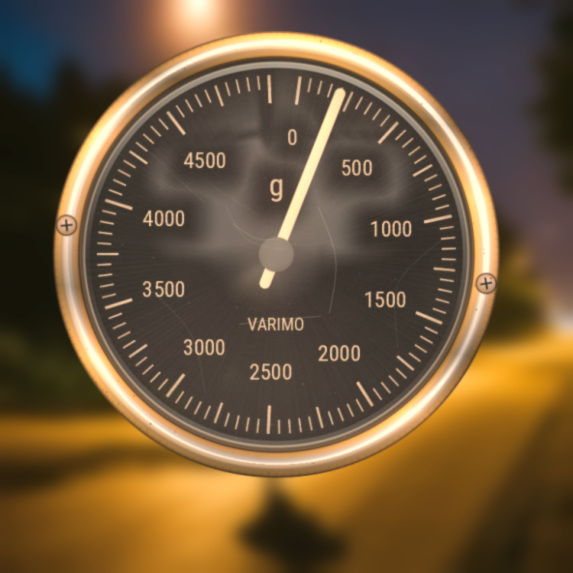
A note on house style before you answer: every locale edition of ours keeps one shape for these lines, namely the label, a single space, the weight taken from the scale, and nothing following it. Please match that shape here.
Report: 200 g
